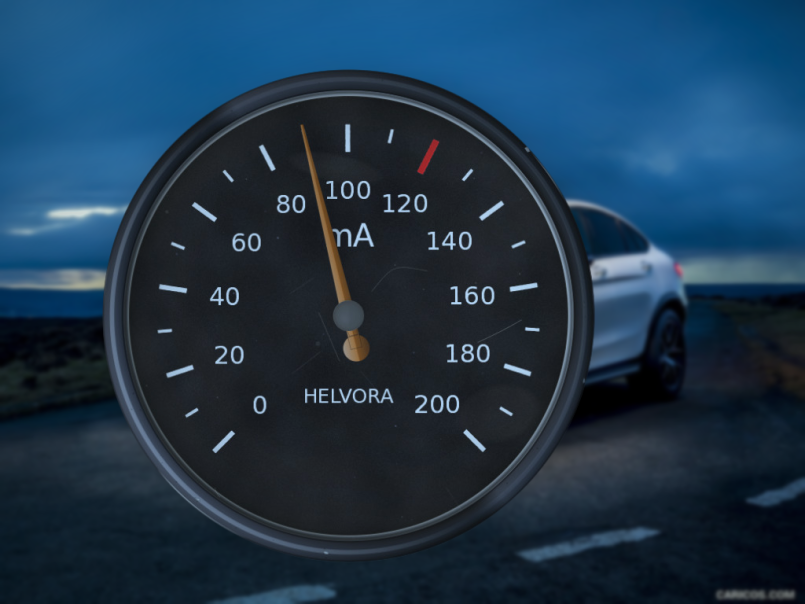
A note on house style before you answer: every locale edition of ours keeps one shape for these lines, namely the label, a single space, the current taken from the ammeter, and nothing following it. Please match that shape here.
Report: 90 mA
